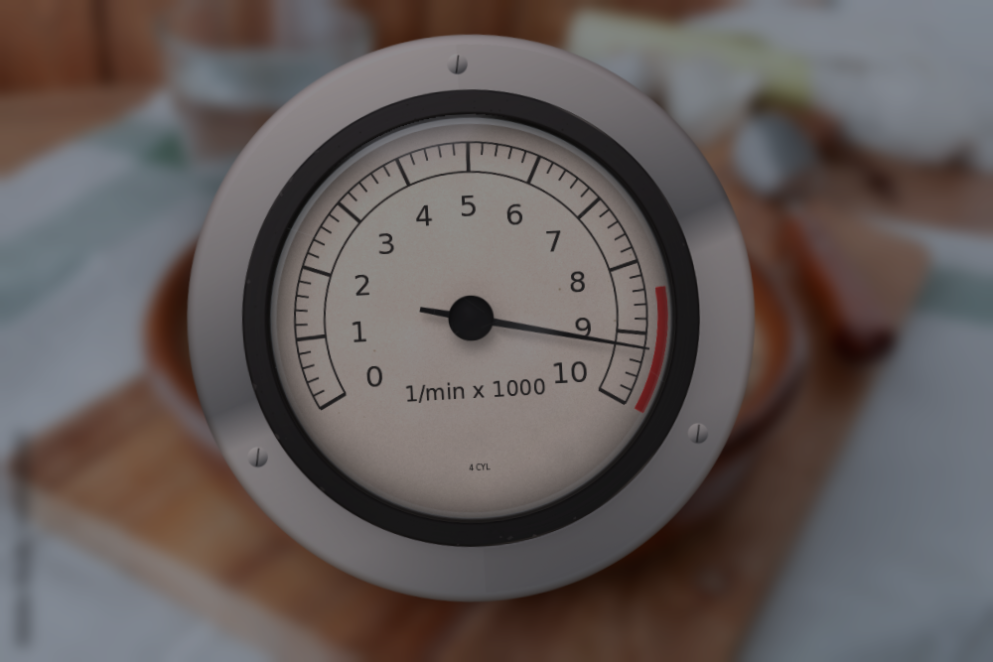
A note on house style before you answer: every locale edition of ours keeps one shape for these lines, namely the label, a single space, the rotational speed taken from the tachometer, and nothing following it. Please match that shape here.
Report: 9200 rpm
